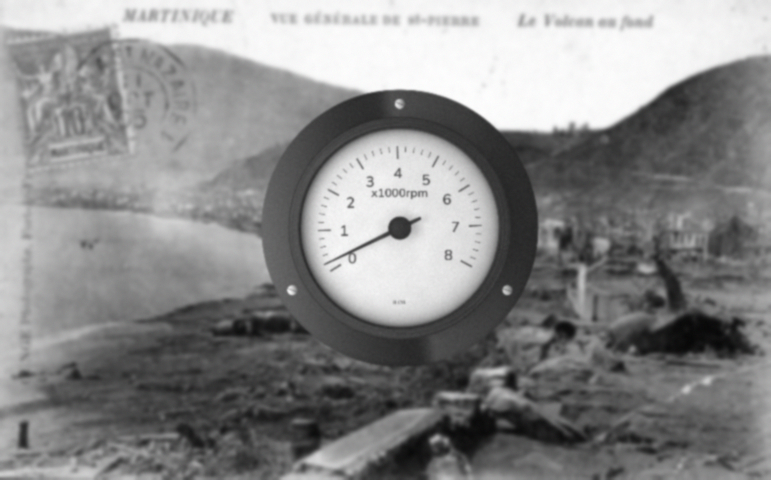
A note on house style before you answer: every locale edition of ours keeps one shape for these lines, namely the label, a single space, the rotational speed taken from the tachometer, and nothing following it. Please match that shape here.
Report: 200 rpm
